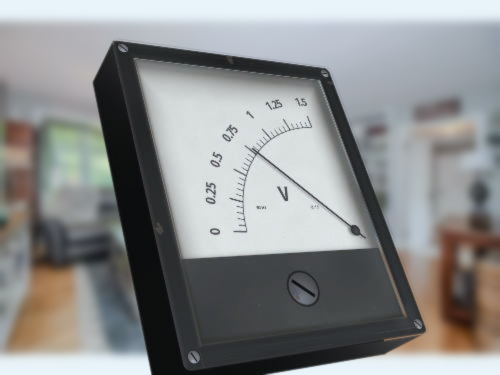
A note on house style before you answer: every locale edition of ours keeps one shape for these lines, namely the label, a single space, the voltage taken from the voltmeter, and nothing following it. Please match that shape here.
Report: 0.75 V
